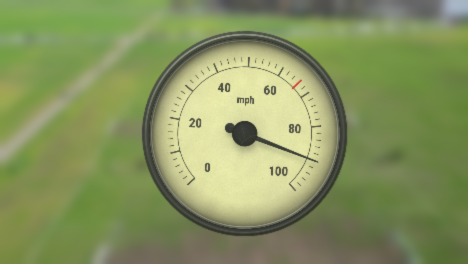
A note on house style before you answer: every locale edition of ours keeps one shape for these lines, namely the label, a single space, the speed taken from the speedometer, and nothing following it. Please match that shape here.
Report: 90 mph
